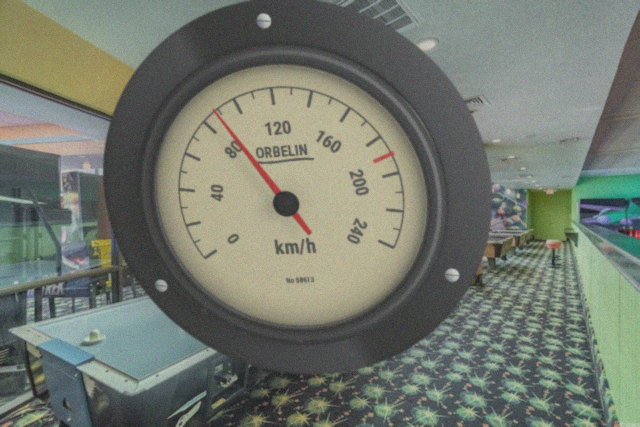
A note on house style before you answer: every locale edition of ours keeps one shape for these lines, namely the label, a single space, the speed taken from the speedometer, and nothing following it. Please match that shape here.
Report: 90 km/h
